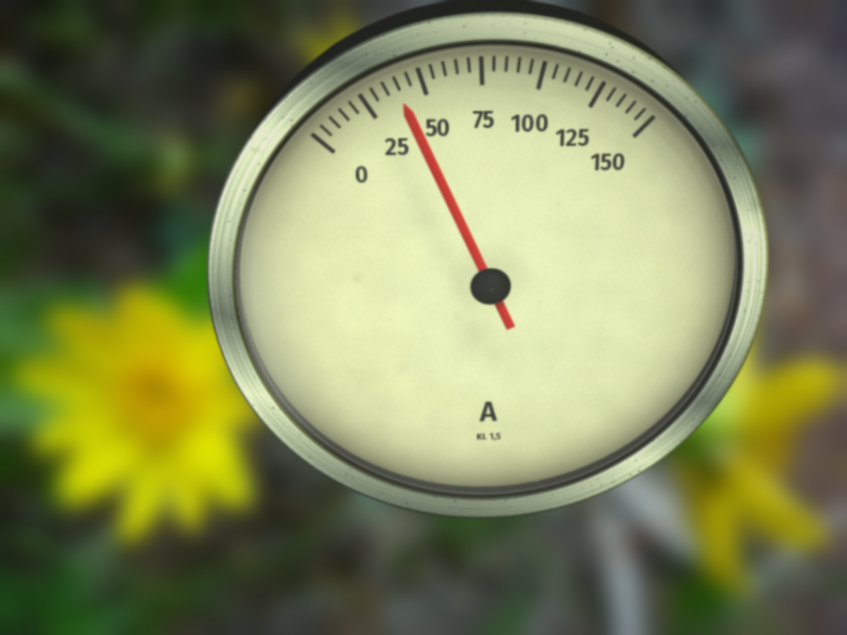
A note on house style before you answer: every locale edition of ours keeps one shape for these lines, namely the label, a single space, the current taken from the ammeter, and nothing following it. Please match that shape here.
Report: 40 A
